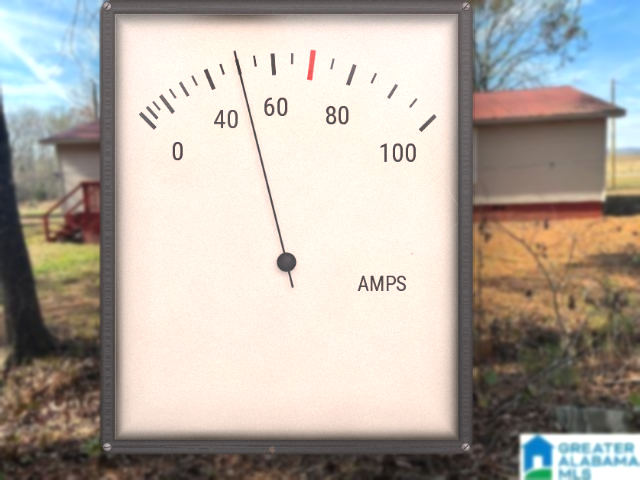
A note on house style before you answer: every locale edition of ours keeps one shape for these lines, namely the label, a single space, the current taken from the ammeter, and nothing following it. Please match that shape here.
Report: 50 A
